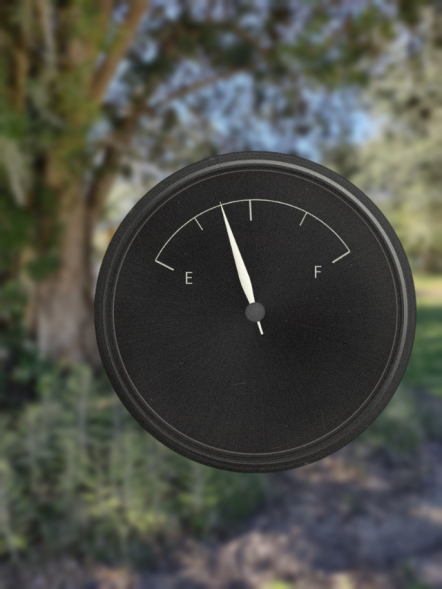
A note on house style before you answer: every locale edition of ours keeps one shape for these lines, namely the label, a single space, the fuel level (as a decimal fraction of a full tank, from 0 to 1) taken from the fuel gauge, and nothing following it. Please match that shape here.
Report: 0.375
